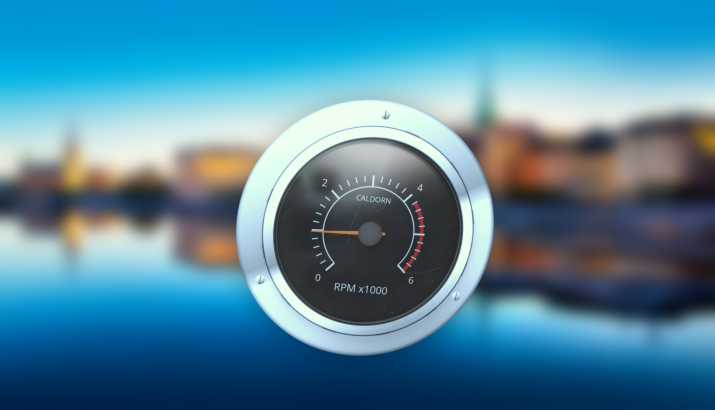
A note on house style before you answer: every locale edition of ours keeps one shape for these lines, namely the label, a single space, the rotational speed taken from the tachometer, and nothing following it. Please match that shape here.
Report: 1000 rpm
